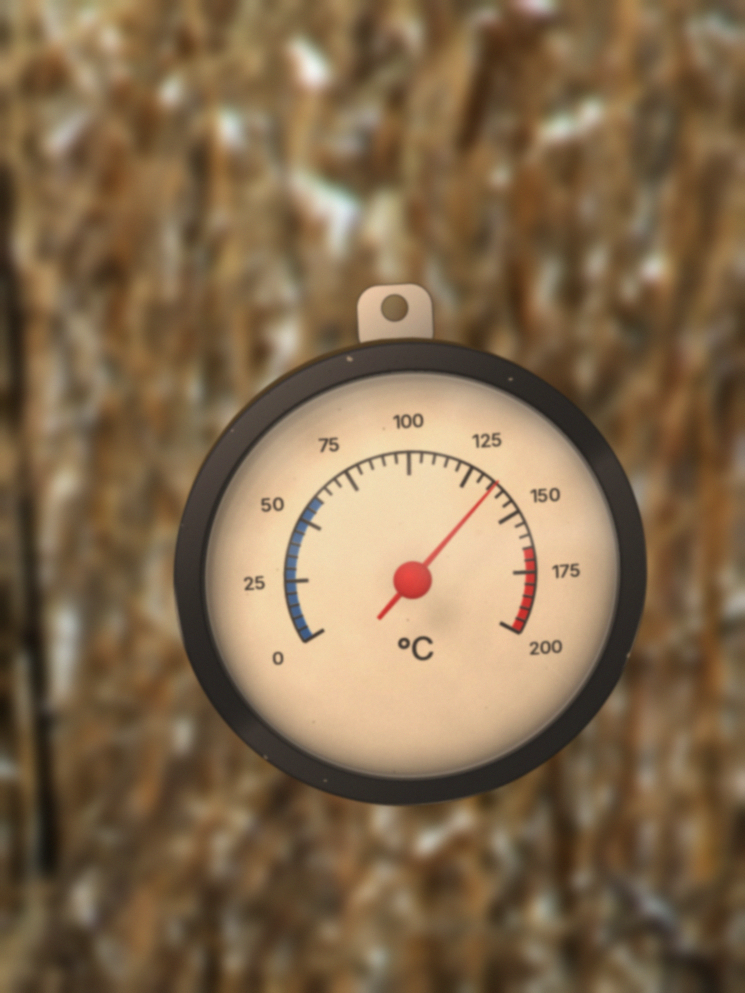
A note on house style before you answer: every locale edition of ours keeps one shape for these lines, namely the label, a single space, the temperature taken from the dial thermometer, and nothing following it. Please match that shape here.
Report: 135 °C
